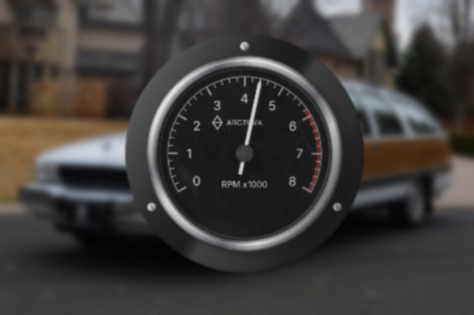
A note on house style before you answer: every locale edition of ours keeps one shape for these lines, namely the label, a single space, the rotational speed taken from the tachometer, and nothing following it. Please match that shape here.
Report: 4400 rpm
